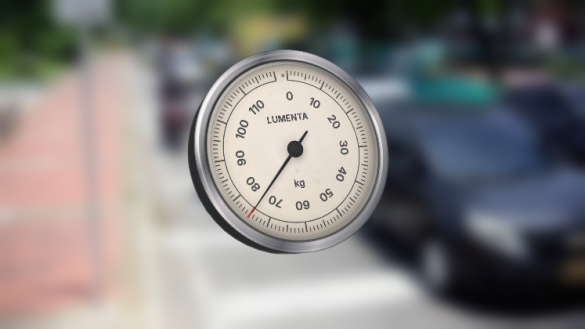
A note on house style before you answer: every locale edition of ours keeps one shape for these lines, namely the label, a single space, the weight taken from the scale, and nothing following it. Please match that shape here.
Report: 75 kg
